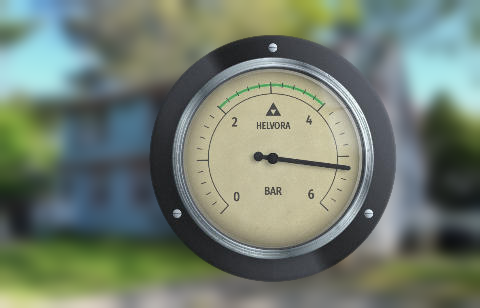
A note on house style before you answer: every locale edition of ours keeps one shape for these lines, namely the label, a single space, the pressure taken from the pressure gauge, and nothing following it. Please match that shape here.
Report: 5.2 bar
